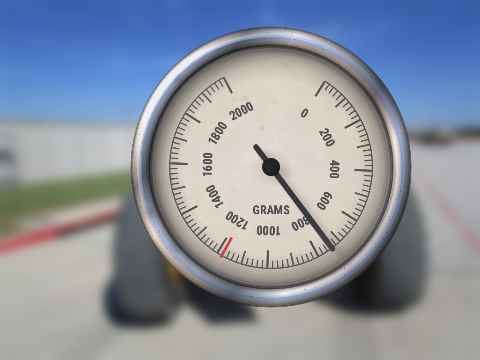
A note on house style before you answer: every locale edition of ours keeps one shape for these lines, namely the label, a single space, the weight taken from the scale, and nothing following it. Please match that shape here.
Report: 740 g
